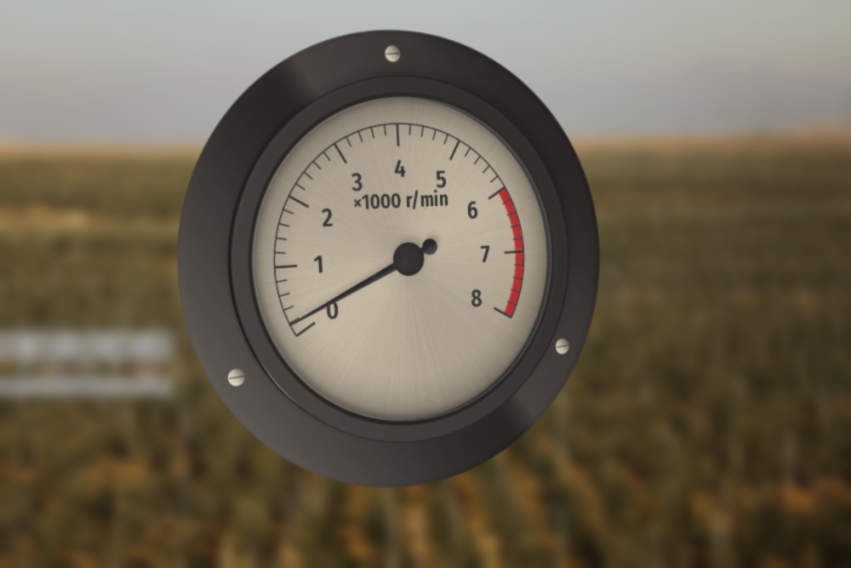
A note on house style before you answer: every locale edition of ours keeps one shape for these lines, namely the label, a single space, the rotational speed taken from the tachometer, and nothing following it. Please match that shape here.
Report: 200 rpm
